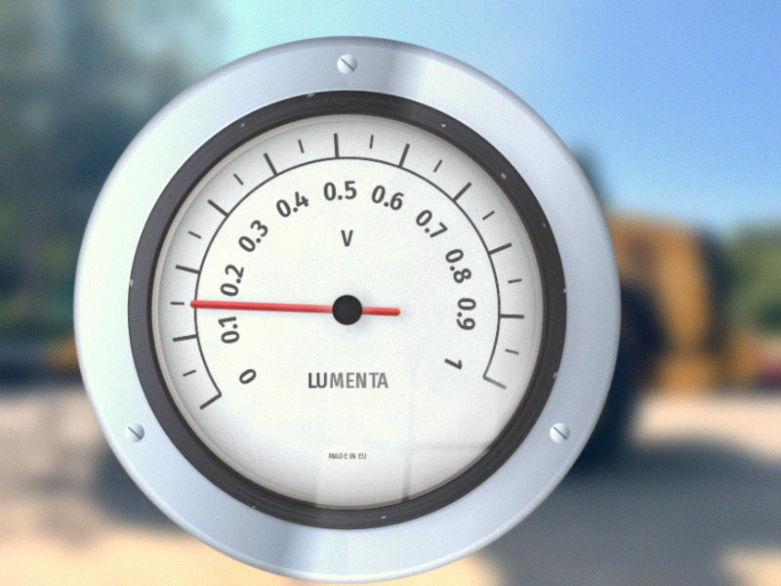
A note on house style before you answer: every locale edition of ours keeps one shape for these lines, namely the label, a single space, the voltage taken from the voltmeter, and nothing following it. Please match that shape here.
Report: 0.15 V
